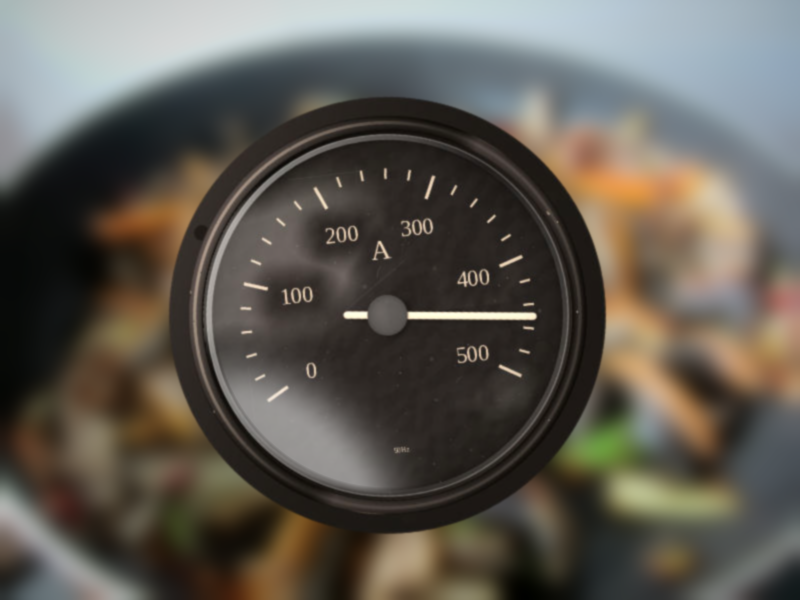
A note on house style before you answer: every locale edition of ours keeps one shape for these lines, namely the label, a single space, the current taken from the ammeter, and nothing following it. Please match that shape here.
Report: 450 A
